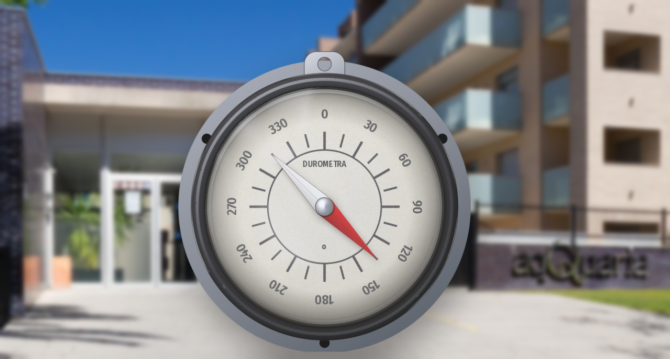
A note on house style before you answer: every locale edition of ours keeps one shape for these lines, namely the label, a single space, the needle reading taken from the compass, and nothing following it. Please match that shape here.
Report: 135 °
